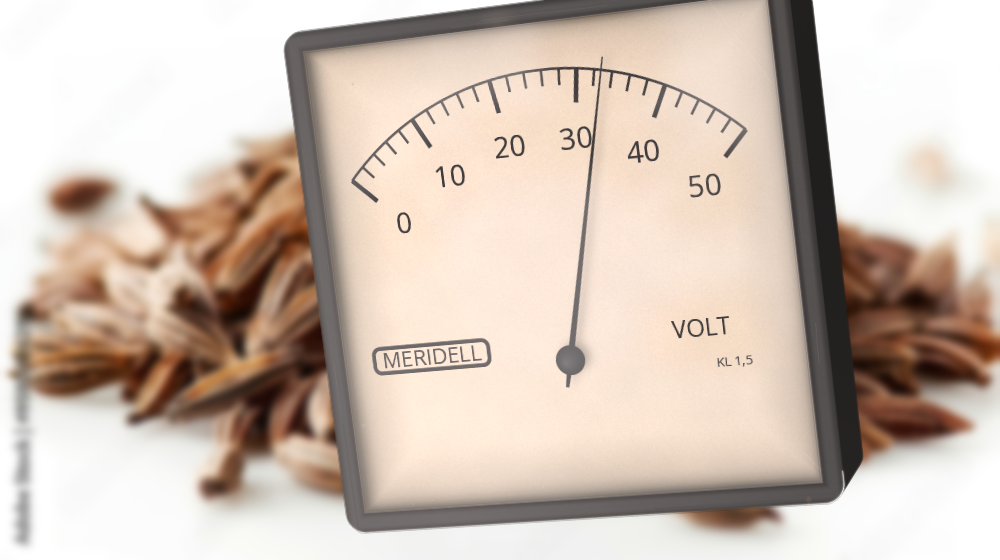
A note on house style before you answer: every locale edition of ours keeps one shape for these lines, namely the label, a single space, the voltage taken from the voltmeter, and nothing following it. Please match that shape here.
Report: 33 V
